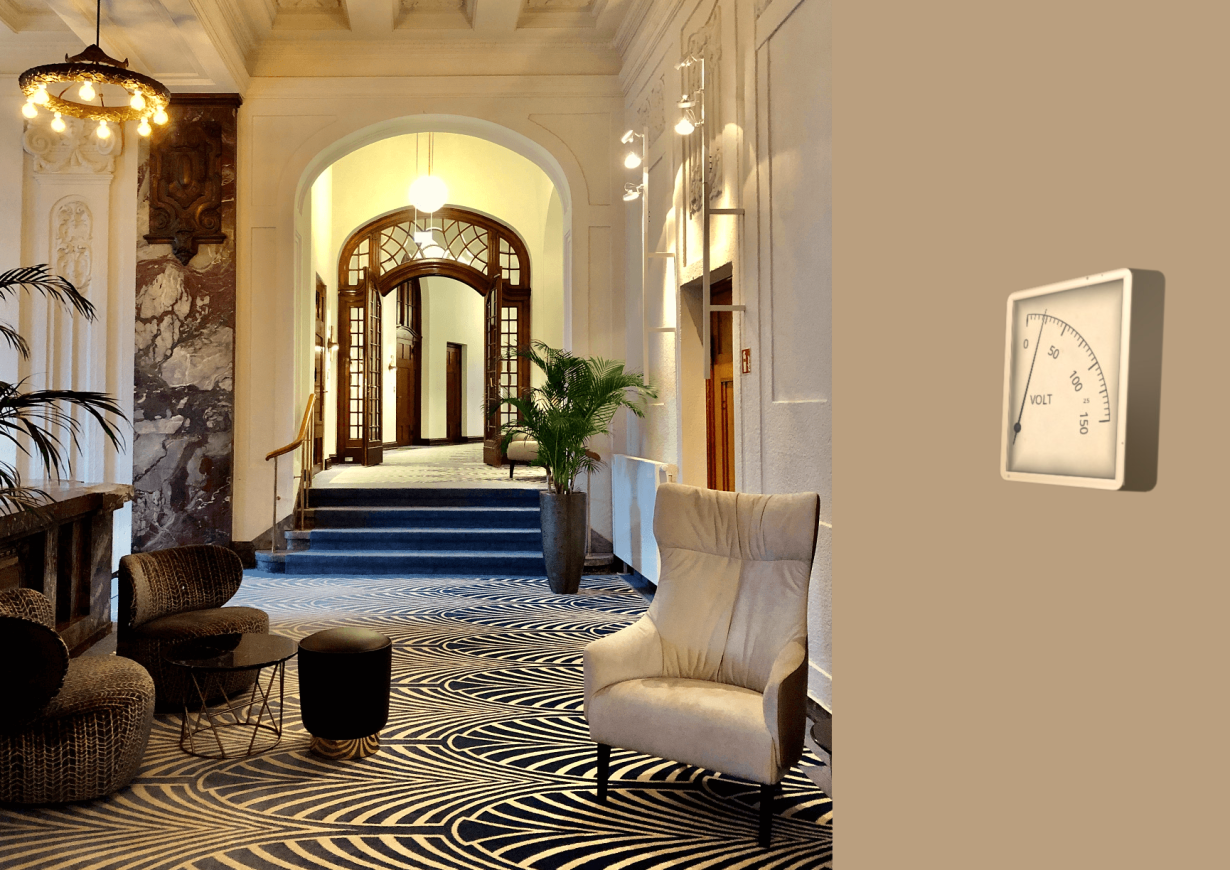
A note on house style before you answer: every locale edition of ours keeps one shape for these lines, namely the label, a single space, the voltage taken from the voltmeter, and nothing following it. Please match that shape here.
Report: 25 V
